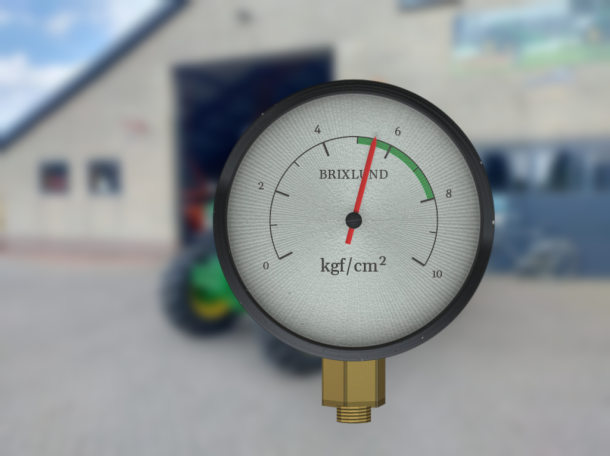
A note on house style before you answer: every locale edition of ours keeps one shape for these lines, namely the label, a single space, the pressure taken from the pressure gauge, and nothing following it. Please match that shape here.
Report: 5.5 kg/cm²
